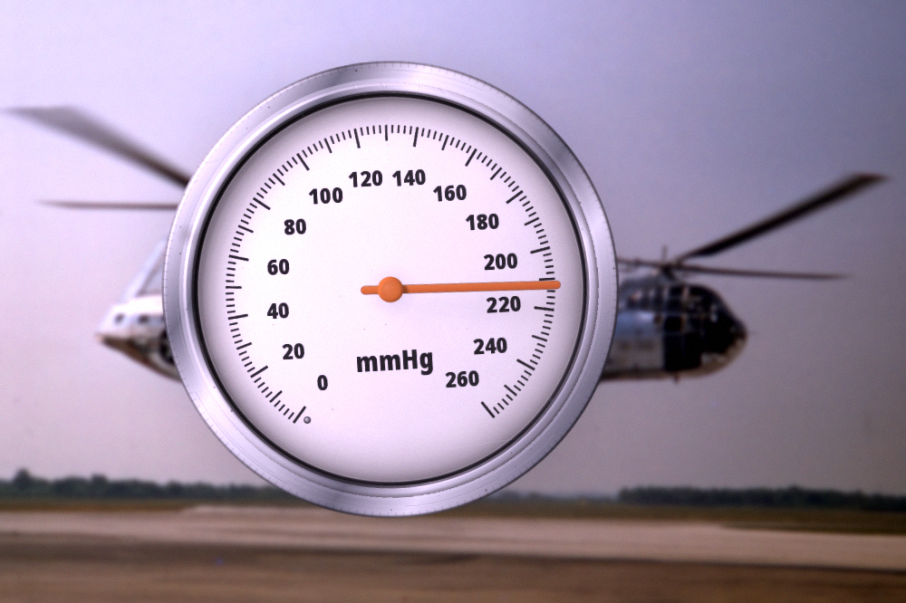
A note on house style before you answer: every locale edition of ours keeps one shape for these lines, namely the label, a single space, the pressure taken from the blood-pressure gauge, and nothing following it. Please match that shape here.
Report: 212 mmHg
